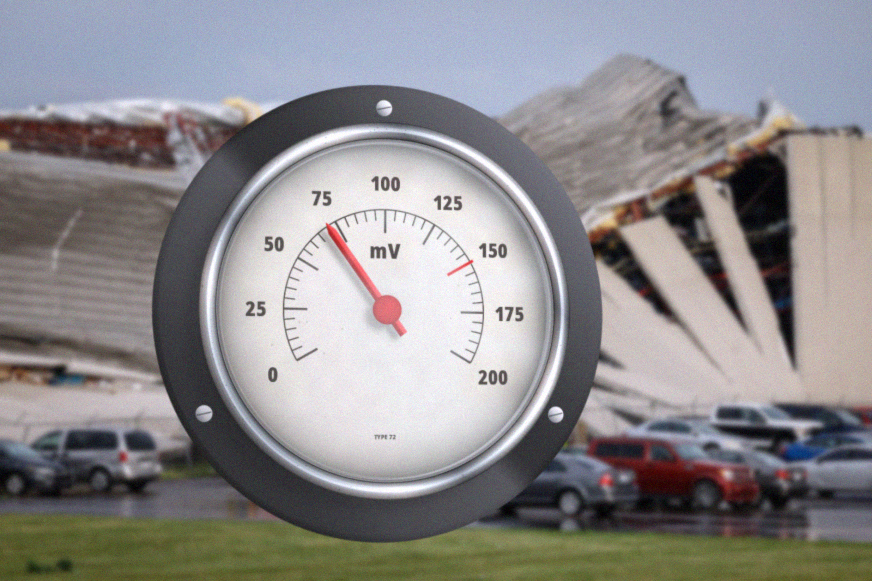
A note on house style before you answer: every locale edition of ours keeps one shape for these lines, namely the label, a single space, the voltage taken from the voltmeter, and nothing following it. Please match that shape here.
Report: 70 mV
